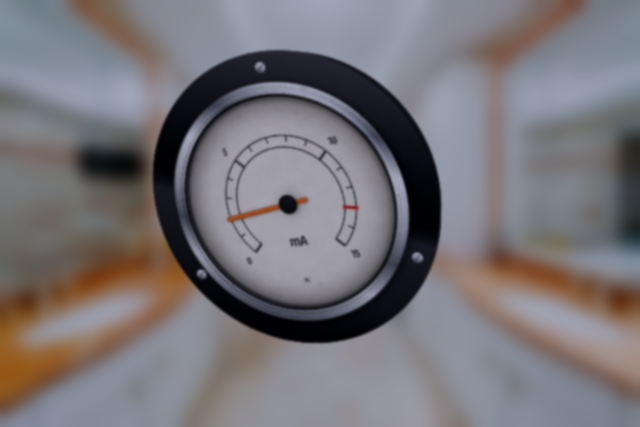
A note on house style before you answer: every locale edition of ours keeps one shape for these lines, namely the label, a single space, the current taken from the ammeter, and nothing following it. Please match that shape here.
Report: 2 mA
